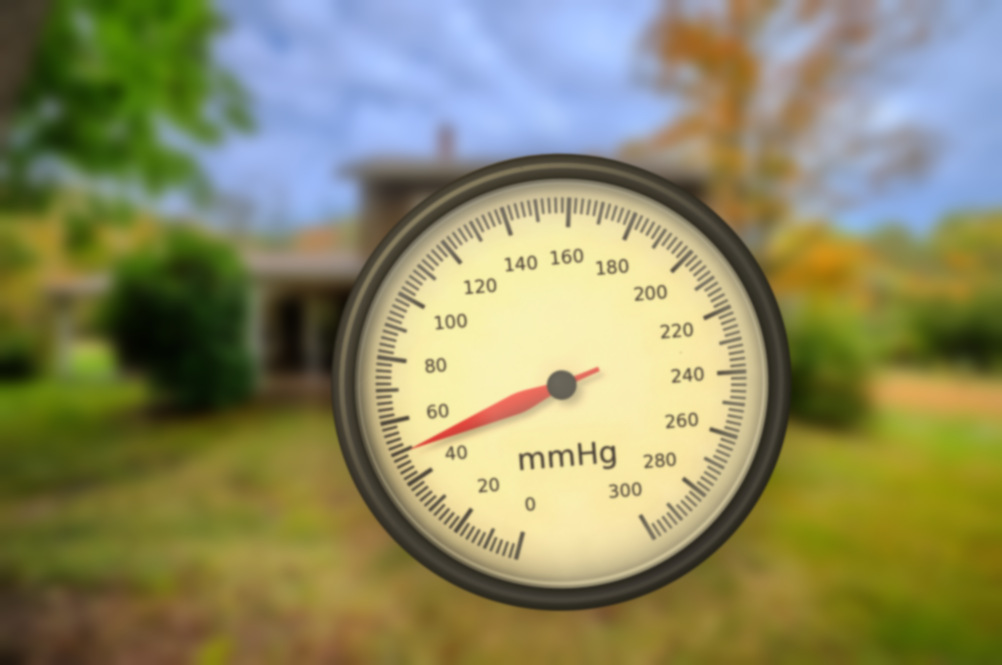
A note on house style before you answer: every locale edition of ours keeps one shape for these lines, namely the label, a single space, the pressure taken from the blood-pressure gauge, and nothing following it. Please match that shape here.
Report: 50 mmHg
